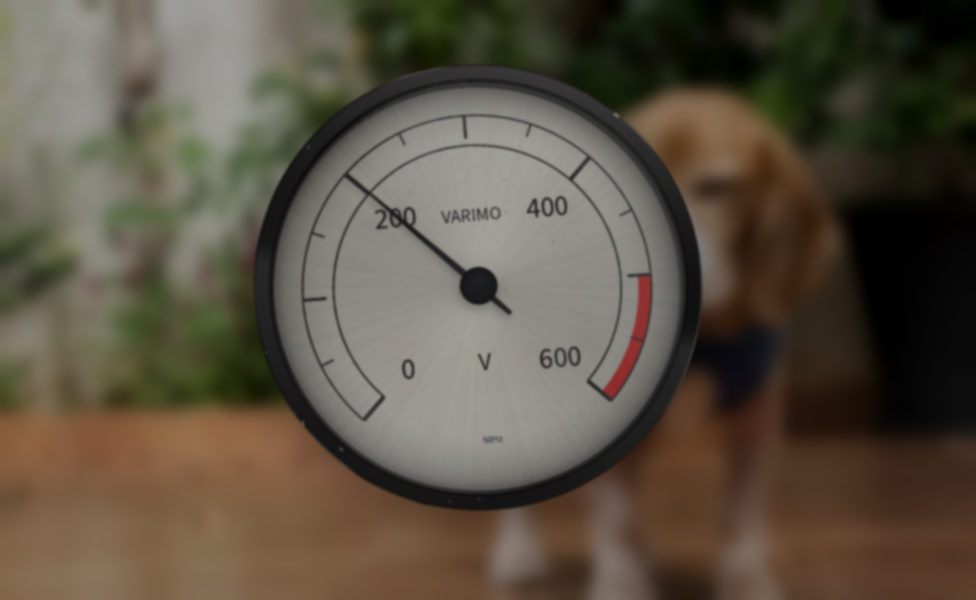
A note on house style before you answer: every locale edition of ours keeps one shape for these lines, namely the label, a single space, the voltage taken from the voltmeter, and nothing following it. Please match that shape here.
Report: 200 V
